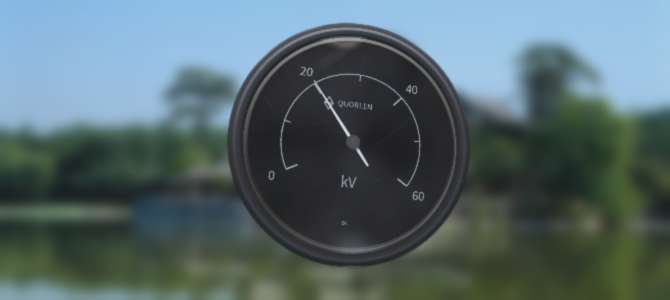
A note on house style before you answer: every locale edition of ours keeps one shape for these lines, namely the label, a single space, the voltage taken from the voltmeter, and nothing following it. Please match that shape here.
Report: 20 kV
